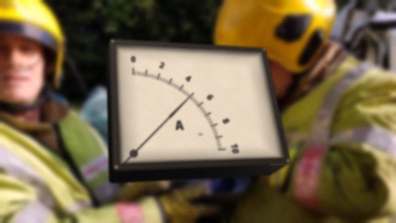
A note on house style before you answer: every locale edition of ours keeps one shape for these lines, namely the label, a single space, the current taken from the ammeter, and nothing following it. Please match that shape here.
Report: 5 A
